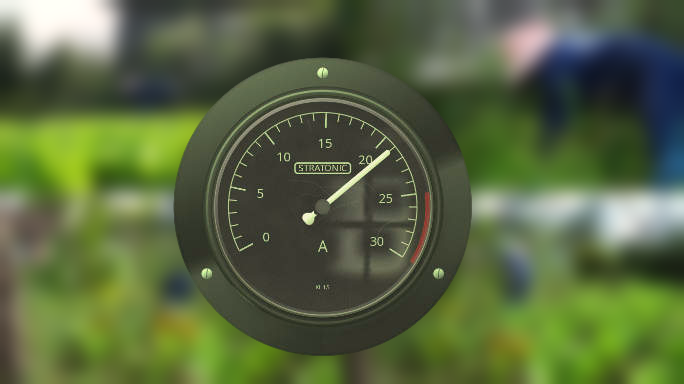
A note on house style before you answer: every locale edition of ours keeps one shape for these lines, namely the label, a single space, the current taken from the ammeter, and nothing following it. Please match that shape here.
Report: 21 A
